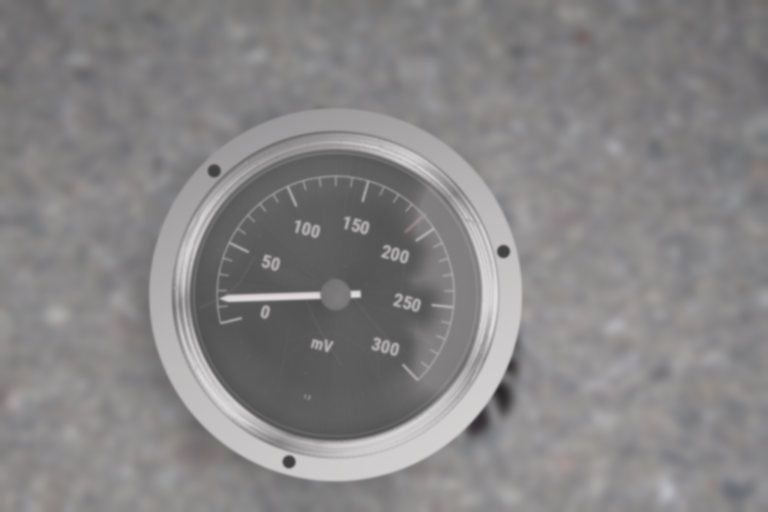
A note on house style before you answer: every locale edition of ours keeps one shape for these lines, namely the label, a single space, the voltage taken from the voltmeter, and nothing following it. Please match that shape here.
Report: 15 mV
